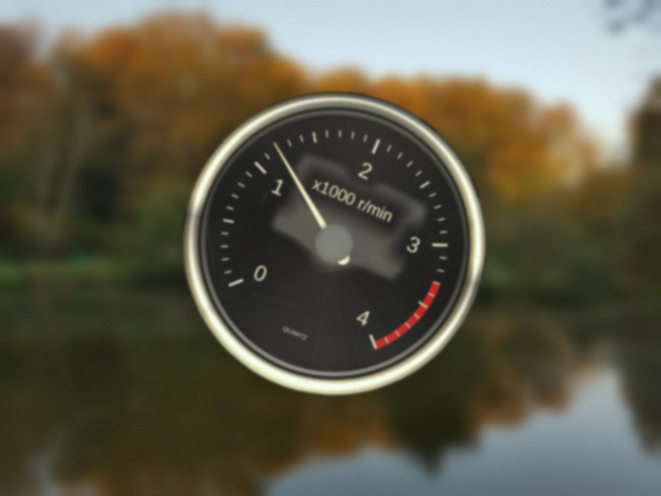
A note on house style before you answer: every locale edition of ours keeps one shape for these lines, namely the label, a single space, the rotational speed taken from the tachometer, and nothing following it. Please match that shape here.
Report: 1200 rpm
